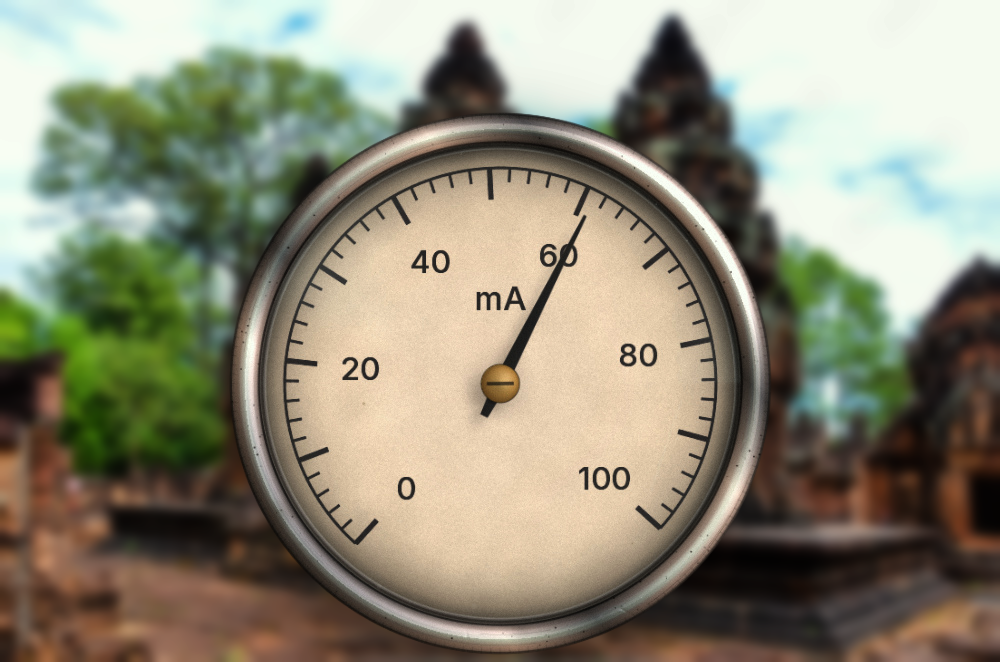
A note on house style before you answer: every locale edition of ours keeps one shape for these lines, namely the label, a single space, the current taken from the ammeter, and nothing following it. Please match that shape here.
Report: 61 mA
